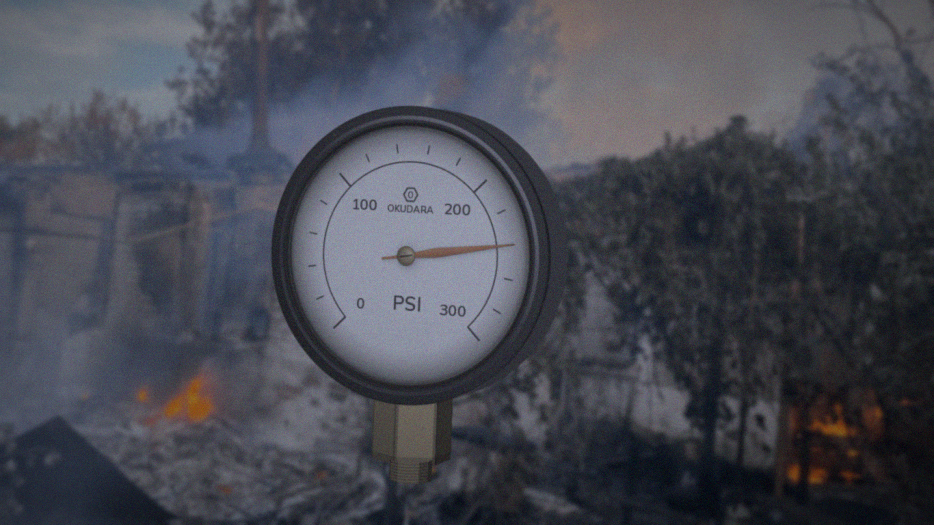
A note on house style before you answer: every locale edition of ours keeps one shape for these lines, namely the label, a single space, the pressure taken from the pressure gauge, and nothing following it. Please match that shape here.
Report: 240 psi
